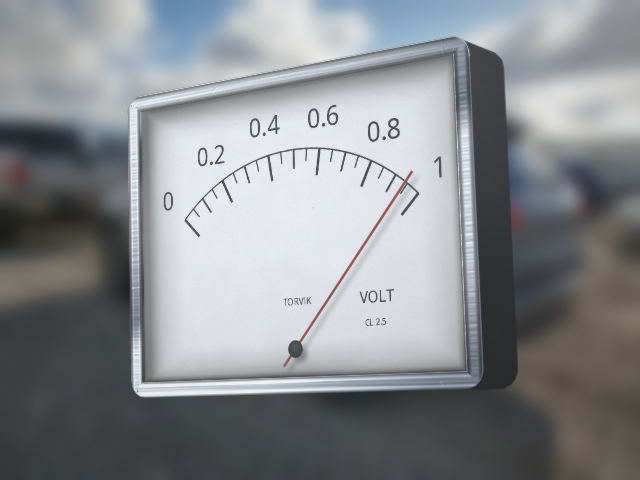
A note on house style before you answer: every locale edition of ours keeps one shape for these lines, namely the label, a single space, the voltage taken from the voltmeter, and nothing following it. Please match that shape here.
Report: 0.95 V
